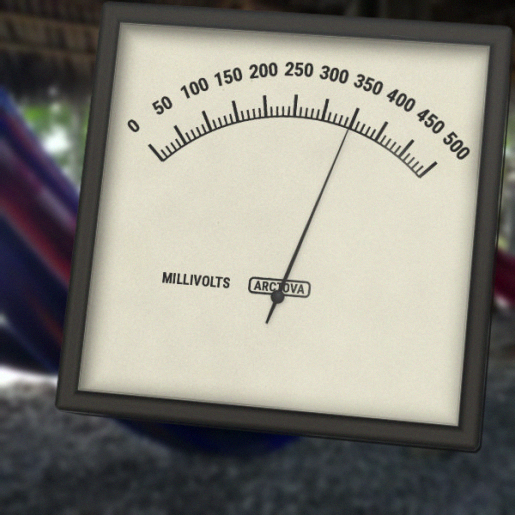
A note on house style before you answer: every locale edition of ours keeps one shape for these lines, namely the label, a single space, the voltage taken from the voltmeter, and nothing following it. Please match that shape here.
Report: 350 mV
